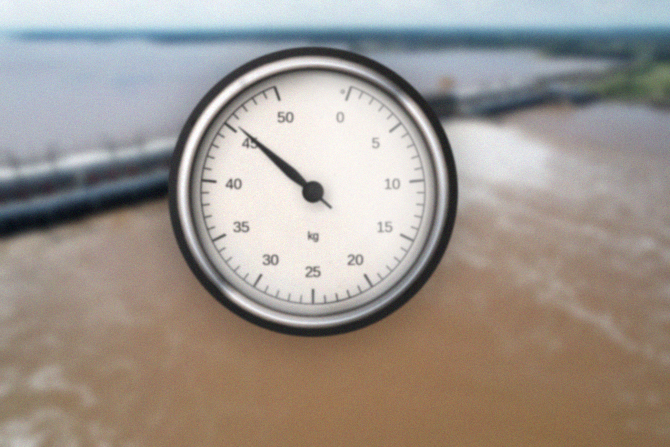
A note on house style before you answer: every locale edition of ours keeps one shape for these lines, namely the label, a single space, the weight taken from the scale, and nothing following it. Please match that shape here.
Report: 45.5 kg
